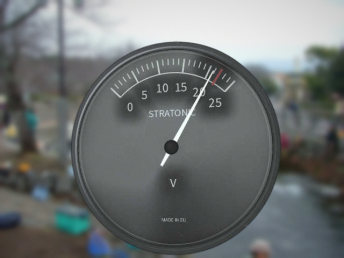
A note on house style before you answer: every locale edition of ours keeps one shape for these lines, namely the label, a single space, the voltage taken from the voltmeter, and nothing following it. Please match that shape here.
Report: 21 V
